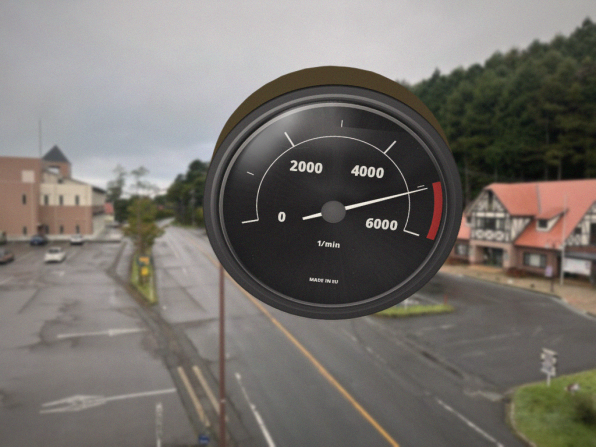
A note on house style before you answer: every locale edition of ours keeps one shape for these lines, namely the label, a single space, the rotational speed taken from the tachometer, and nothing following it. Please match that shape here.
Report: 5000 rpm
